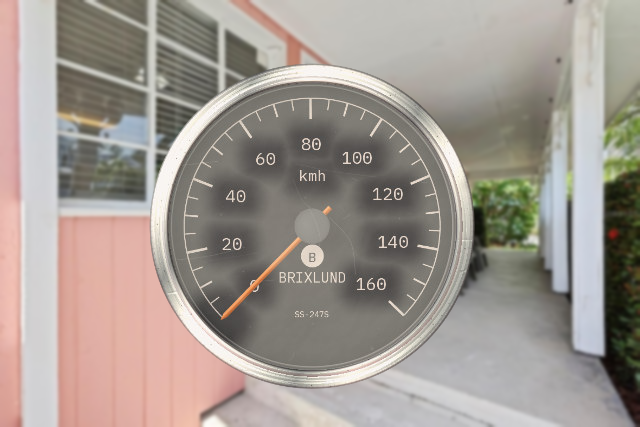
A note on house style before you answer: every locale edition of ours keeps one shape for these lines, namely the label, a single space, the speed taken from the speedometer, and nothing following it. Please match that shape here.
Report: 0 km/h
